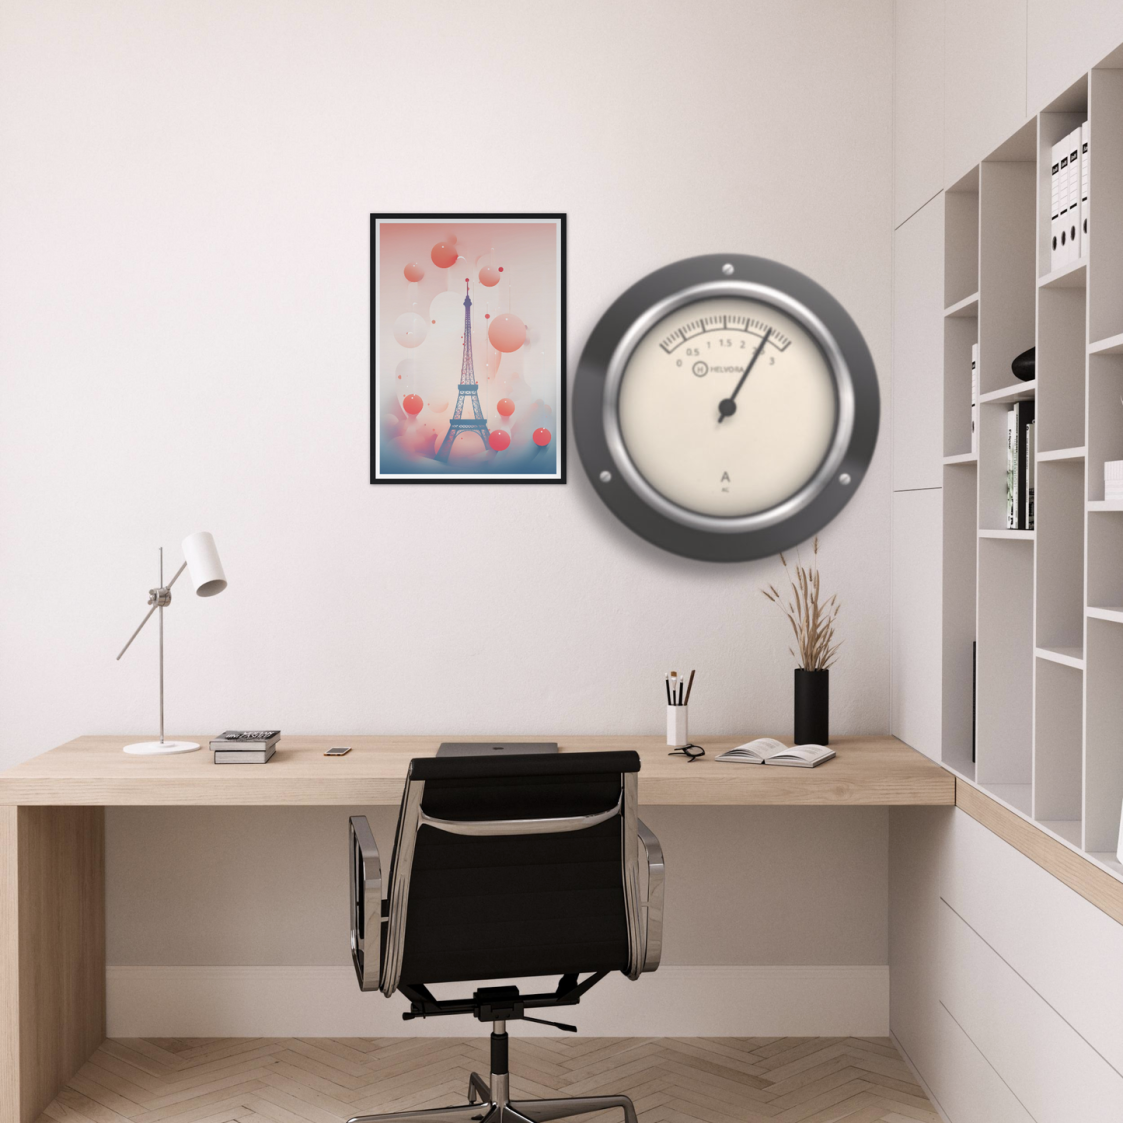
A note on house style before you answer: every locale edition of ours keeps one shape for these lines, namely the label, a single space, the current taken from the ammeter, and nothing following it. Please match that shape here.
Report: 2.5 A
